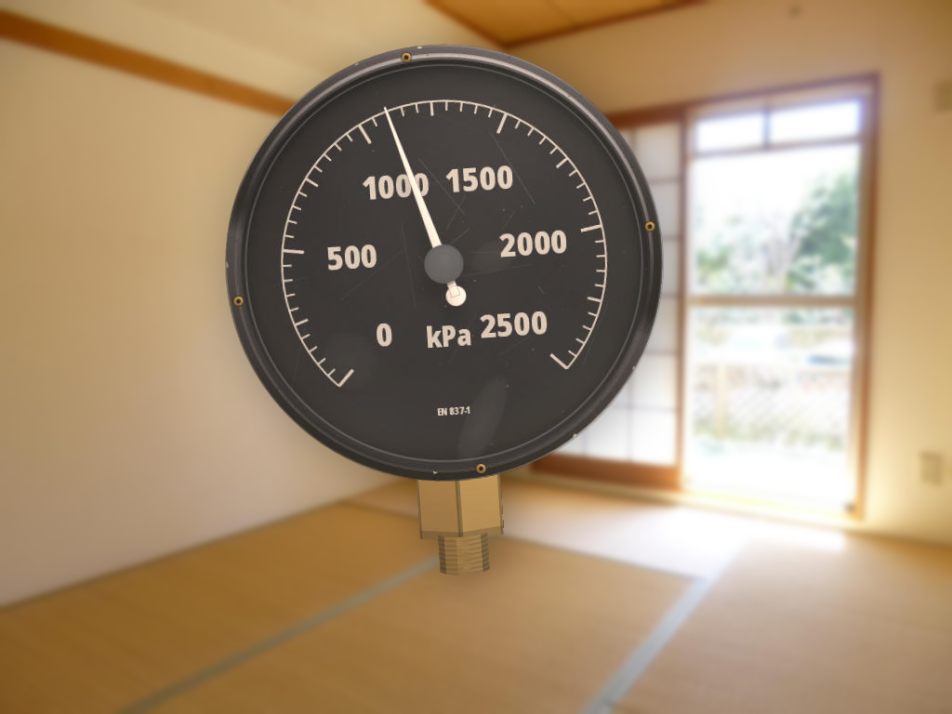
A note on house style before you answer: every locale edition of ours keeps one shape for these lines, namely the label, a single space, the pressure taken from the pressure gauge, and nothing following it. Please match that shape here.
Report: 1100 kPa
